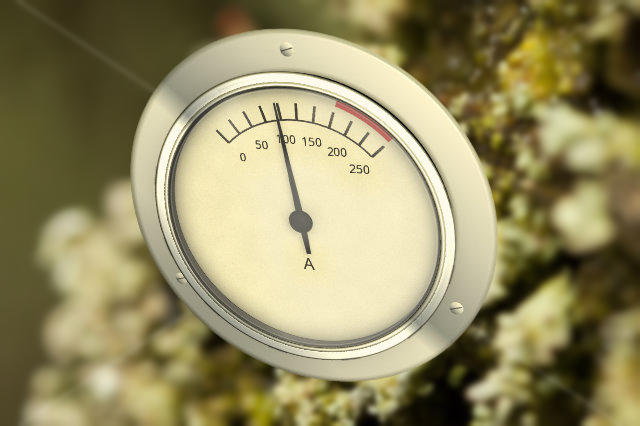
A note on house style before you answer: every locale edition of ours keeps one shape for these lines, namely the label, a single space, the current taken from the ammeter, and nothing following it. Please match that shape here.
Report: 100 A
